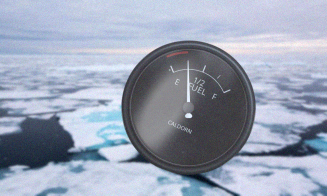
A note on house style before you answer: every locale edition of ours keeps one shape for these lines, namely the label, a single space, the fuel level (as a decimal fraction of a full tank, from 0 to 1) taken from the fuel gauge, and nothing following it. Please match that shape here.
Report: 0.25
